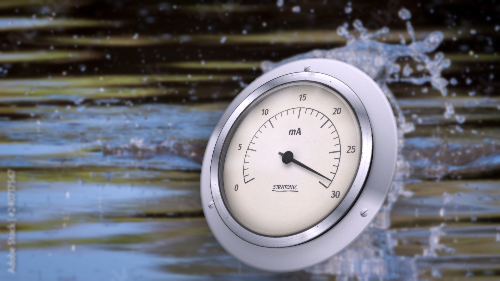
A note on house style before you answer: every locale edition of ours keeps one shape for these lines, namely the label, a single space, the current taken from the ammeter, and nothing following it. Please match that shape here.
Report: 29 mA
